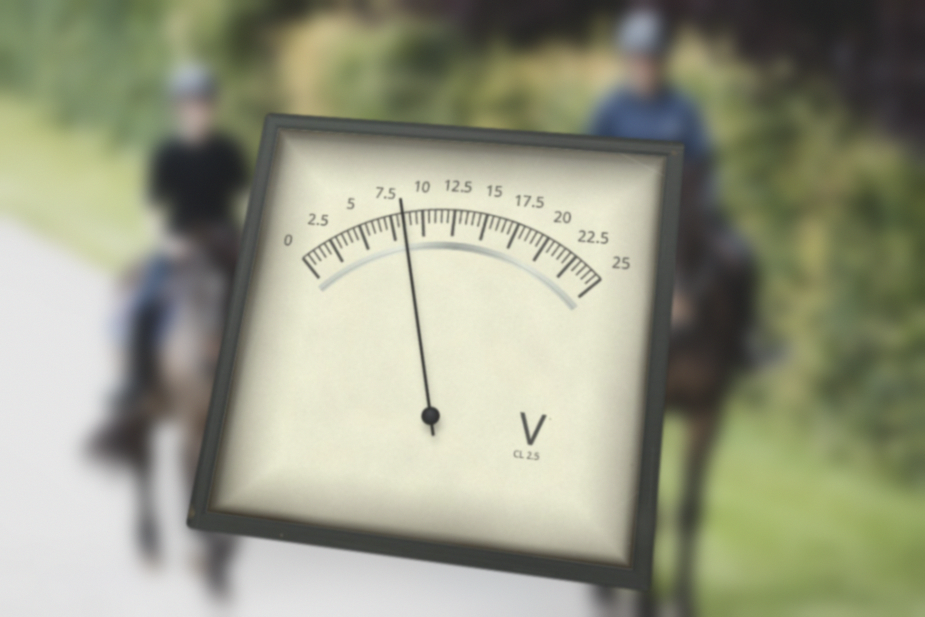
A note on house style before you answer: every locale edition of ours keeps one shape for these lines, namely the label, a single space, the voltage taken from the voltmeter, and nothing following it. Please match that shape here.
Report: 8.5 V
